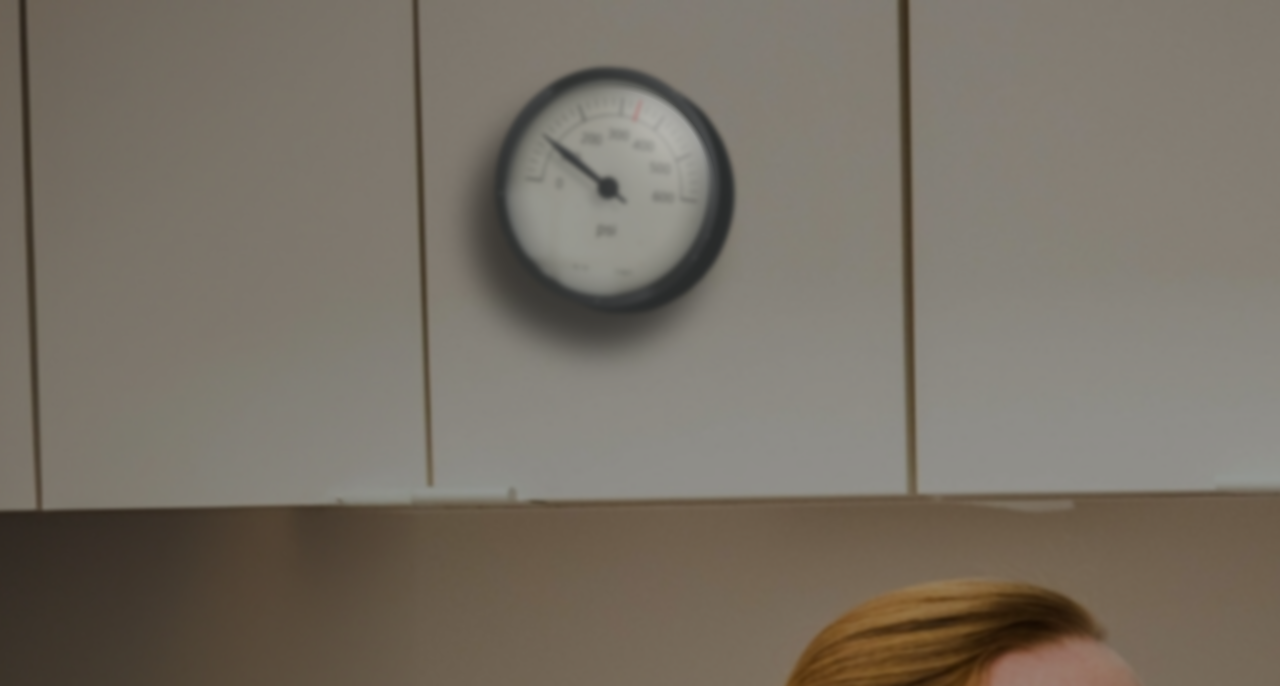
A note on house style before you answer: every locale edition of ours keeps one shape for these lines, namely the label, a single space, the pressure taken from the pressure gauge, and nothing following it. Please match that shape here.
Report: 100 psi
